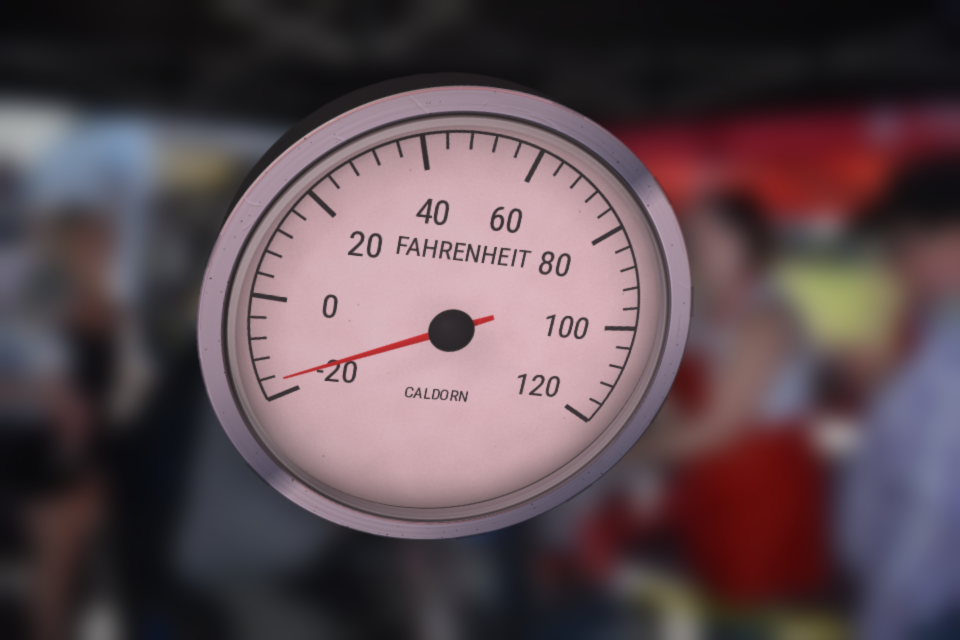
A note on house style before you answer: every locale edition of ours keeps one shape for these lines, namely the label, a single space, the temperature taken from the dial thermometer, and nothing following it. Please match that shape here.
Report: -16 °F
